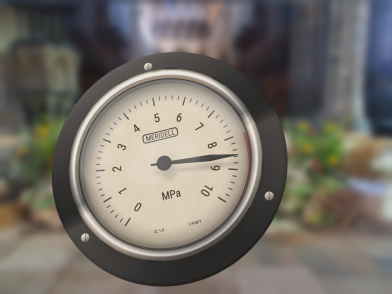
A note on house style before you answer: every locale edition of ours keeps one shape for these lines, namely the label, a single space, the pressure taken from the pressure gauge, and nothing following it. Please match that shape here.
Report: 8.6 MPa
